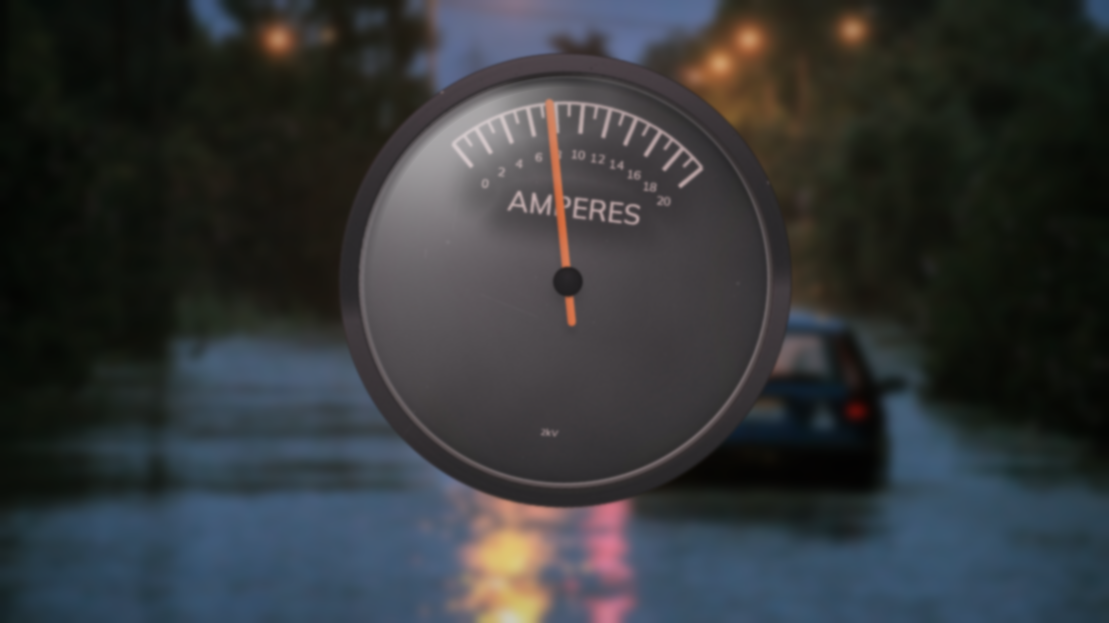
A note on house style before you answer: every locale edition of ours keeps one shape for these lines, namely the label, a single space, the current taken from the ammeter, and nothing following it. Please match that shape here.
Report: 7.5 A
